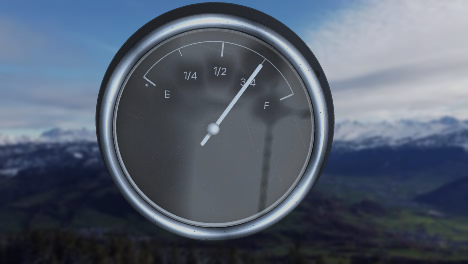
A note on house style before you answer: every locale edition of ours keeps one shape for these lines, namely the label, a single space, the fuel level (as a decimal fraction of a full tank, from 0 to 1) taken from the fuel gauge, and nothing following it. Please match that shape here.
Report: 0.75
